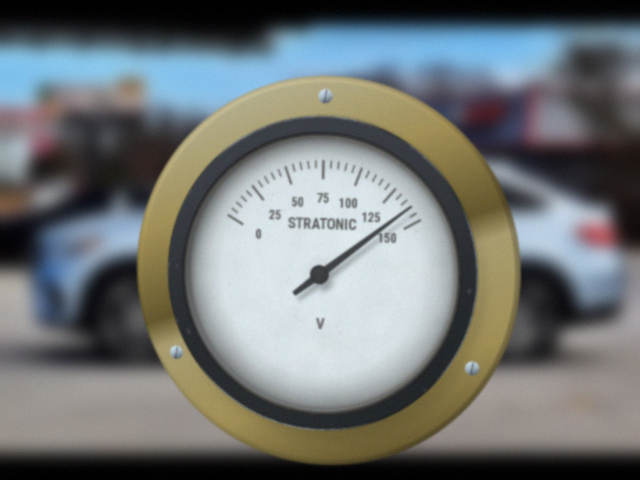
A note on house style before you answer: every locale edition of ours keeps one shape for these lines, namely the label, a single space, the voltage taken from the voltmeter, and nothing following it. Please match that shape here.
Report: 140 V
